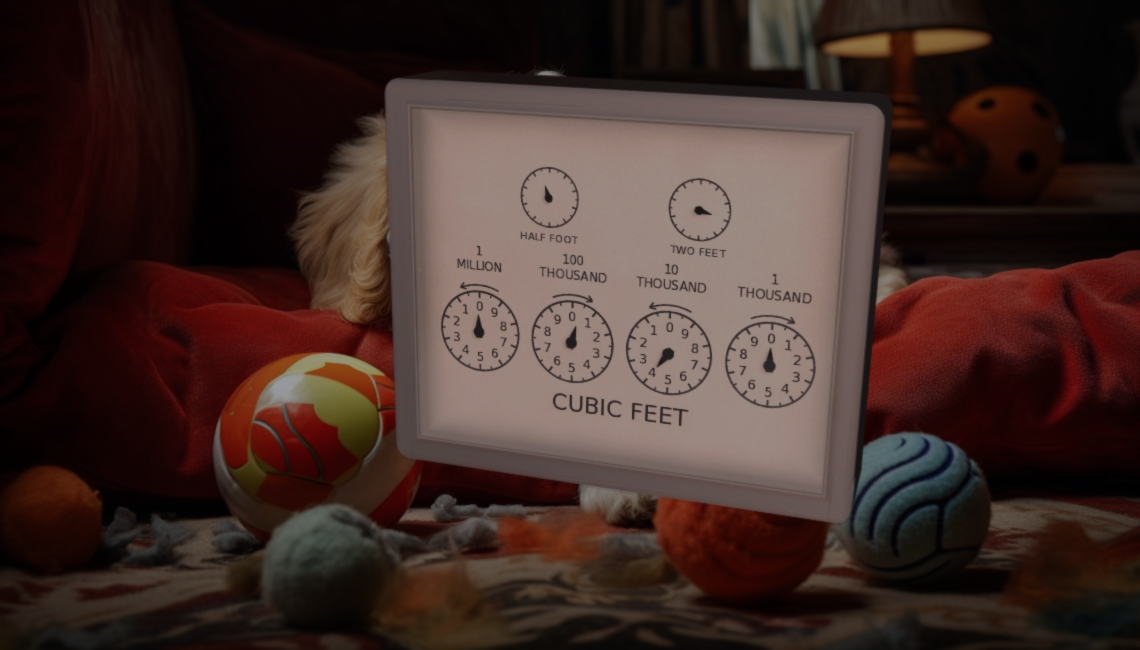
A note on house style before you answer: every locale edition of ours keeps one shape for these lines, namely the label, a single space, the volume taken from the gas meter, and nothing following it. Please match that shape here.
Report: 4000 ft³
